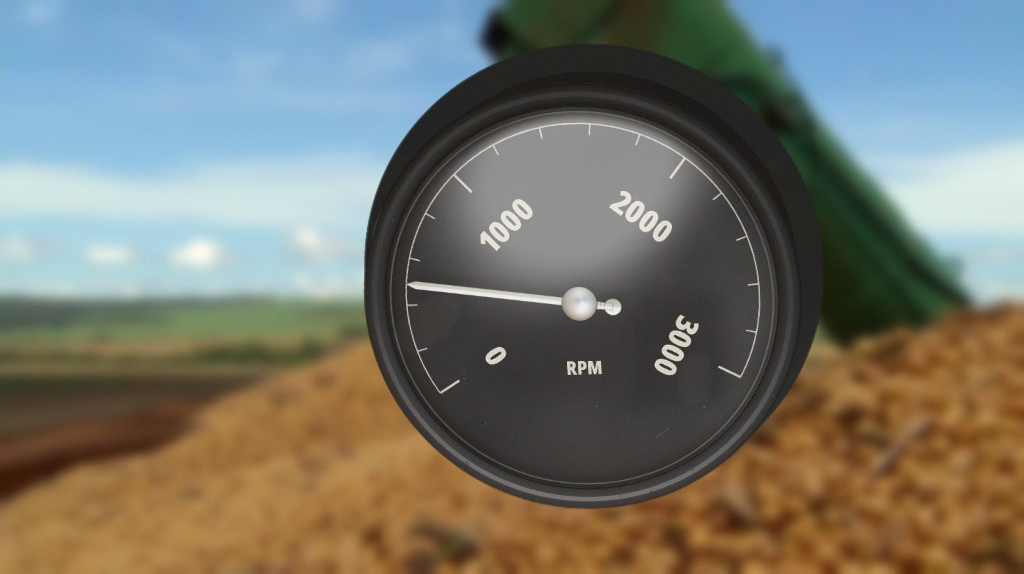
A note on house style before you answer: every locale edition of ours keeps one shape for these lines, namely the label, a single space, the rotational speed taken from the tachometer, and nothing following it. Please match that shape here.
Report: 500 rpm
